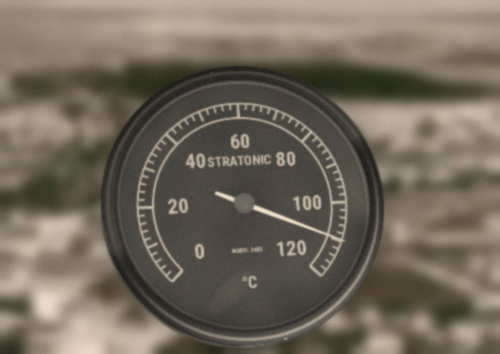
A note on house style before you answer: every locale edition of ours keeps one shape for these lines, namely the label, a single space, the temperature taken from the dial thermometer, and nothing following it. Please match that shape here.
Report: 110 °C
